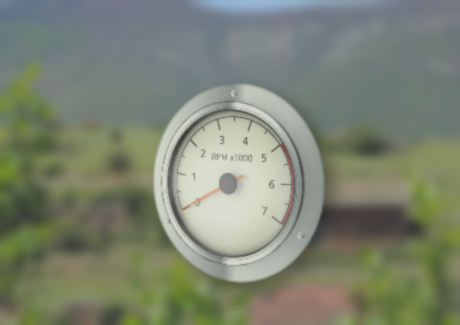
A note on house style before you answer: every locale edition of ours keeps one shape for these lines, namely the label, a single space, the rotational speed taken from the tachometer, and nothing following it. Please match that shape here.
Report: 0 rpm
